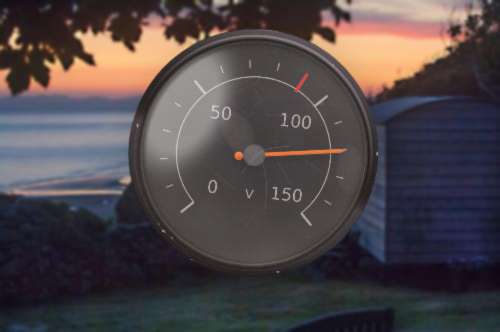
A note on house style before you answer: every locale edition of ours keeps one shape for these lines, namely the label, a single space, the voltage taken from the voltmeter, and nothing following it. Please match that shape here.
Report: 120 V
